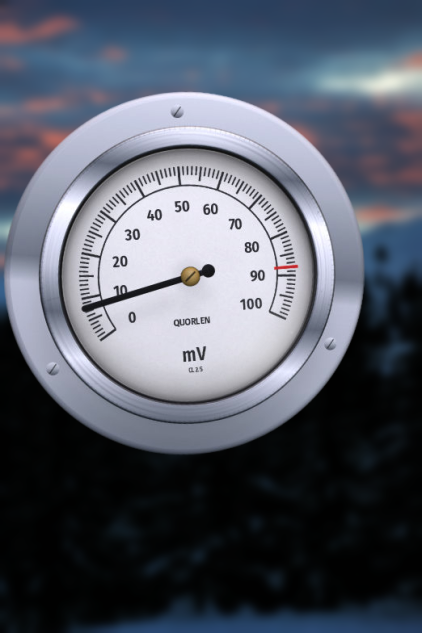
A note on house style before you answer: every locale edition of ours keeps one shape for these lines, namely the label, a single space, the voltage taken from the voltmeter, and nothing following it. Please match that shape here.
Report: 8 mV
